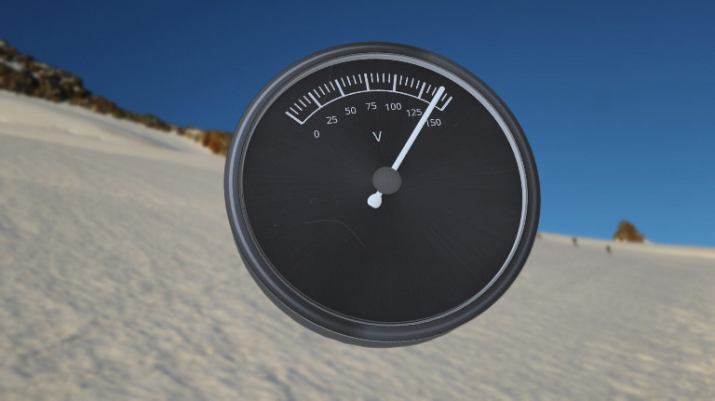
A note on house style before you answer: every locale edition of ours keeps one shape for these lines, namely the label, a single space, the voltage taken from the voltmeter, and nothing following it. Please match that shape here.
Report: 140 V
